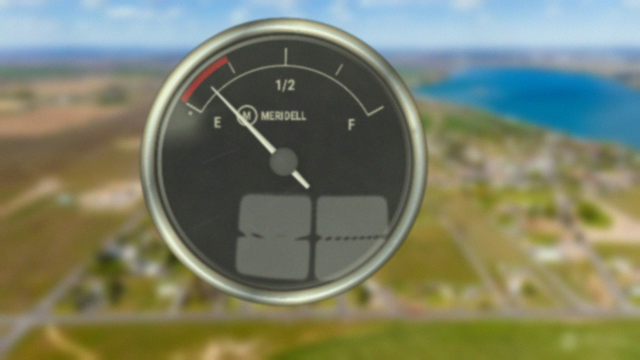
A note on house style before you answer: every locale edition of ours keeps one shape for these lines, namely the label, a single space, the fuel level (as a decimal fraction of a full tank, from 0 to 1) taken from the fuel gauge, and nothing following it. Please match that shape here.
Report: 0.125
